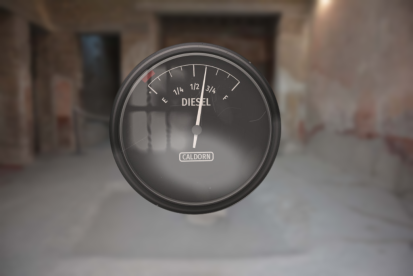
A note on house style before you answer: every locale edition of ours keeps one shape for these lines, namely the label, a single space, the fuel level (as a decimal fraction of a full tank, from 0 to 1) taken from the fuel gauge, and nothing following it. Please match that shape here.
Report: 0.625
